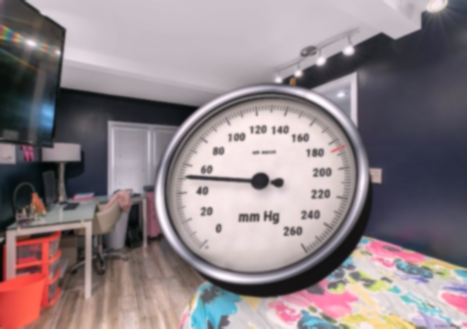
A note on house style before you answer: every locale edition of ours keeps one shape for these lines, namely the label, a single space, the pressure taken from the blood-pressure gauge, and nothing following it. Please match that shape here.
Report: 50 mmHg
